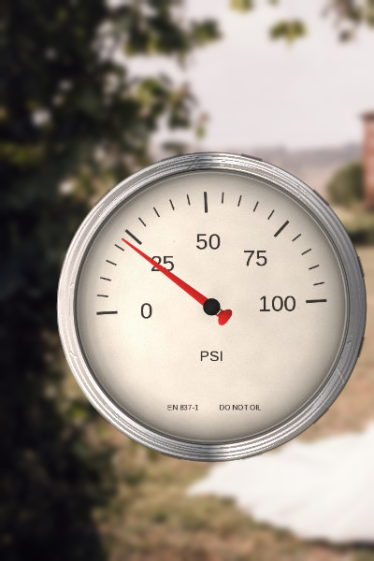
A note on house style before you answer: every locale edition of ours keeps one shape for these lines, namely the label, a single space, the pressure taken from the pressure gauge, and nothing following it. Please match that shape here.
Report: 22.5 psi
